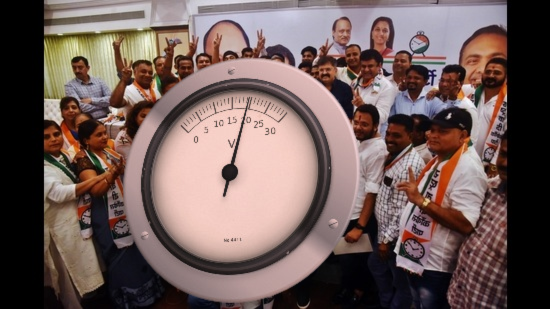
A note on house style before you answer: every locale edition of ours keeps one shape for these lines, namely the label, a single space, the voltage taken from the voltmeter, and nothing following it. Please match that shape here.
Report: 20 V
